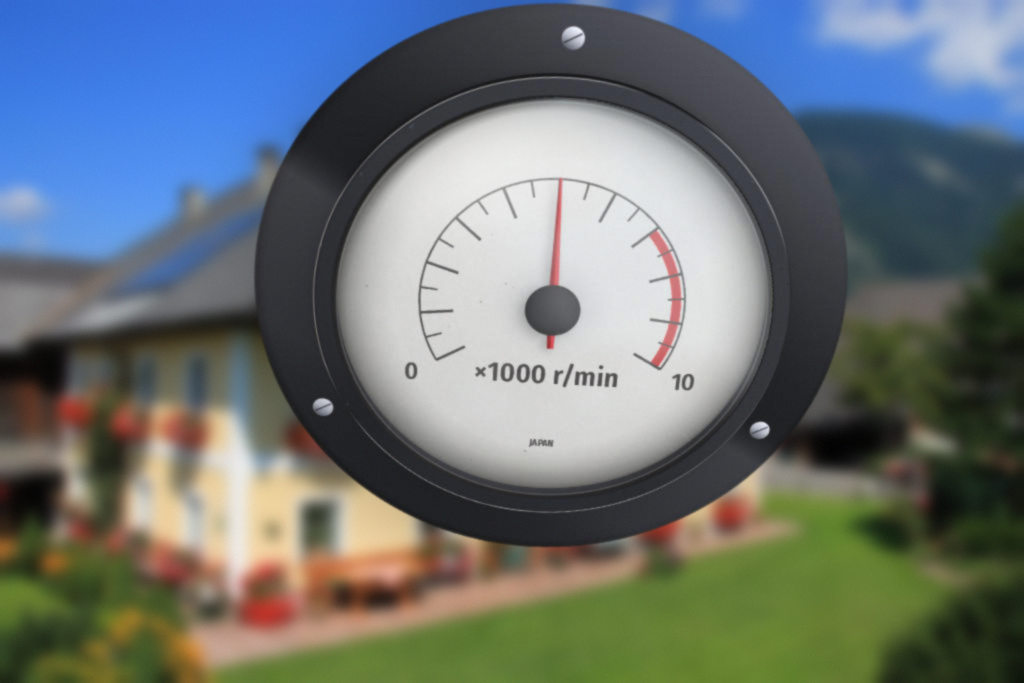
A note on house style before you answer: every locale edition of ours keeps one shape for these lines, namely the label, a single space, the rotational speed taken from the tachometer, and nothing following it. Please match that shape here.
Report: 5000 rpm
